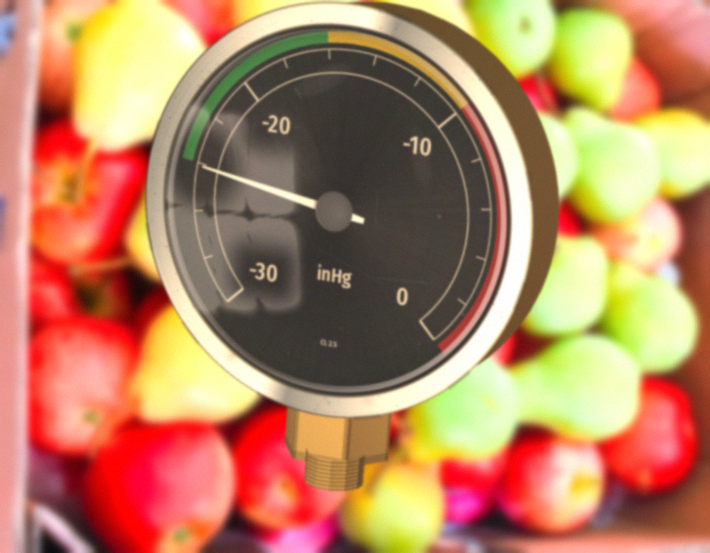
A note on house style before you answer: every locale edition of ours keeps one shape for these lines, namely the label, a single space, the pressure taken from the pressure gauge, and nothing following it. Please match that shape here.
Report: -24 inHg
